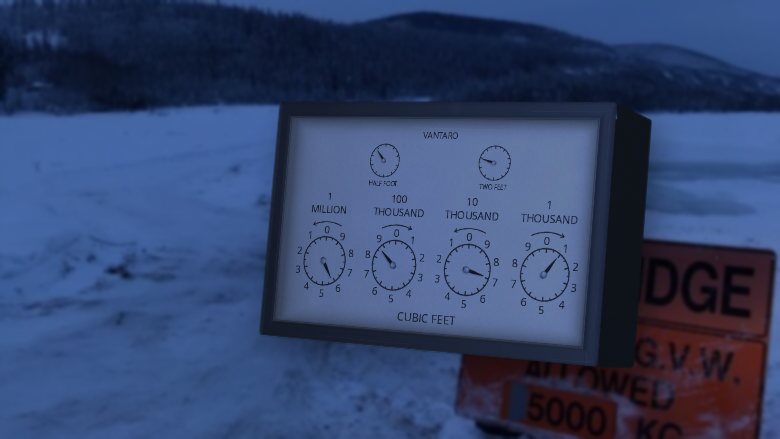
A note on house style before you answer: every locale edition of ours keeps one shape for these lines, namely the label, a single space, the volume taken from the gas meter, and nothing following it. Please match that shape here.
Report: 587100 ft³
